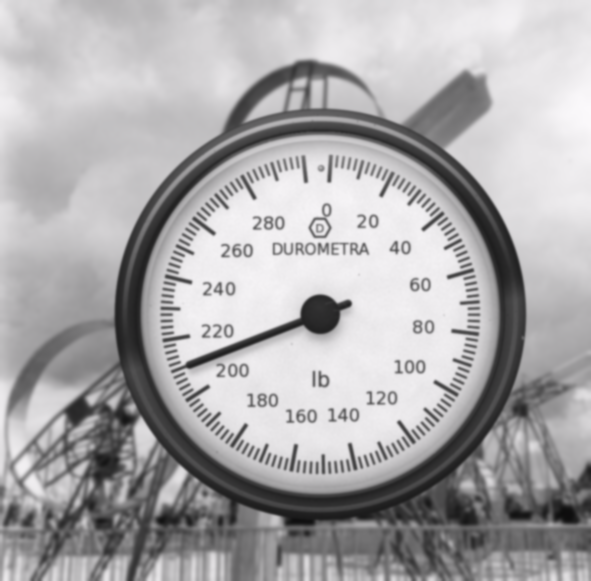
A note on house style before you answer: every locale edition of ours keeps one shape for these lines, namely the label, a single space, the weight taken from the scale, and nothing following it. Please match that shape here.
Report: 210 lb
